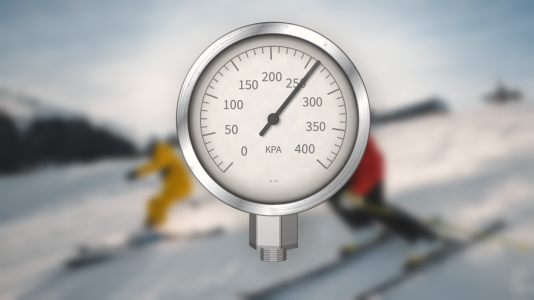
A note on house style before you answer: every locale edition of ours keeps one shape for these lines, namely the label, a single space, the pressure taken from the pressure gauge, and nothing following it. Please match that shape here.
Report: 260 kPa
